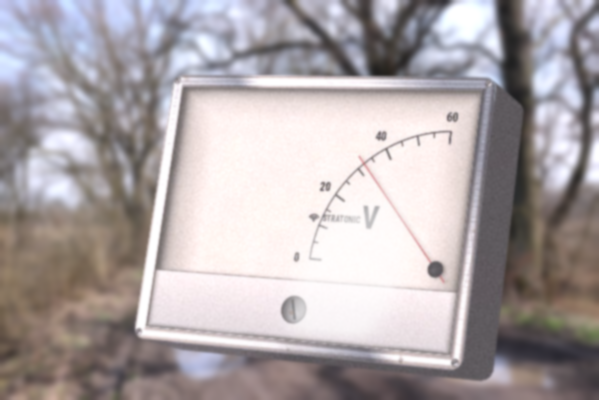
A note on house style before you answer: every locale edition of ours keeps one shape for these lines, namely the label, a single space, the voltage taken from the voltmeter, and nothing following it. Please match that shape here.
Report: 32.5 V
